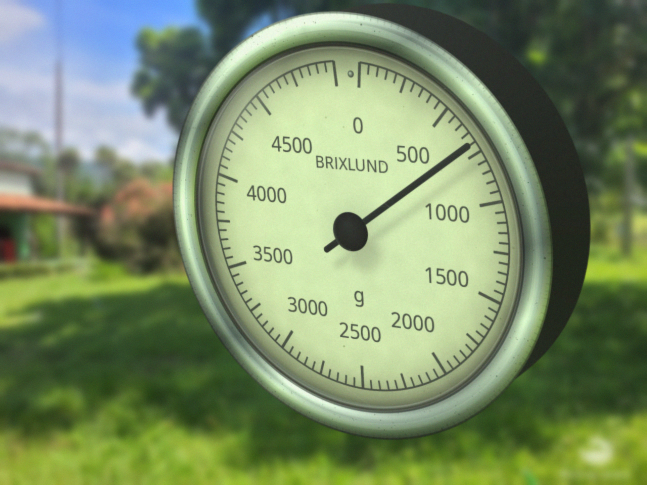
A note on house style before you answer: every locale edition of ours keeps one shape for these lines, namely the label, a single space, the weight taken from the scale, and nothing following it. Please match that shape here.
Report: 700 g
